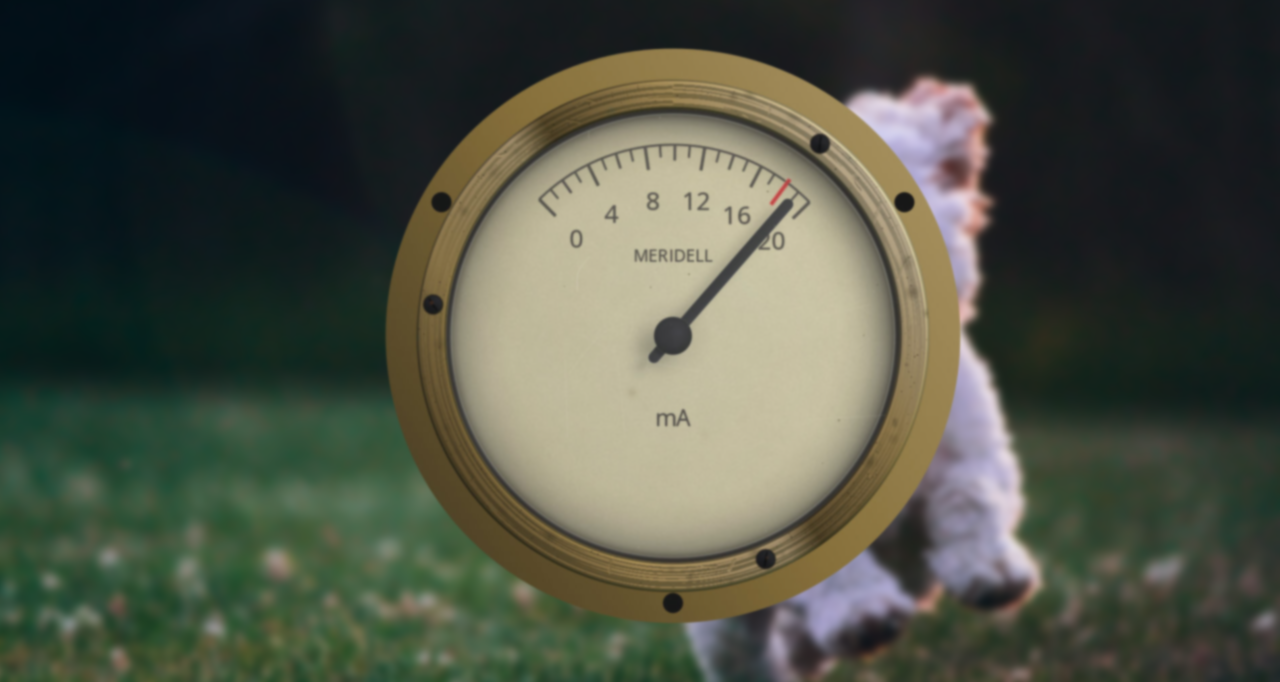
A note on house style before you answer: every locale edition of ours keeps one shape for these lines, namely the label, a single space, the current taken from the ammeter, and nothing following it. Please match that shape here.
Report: 19 mA
